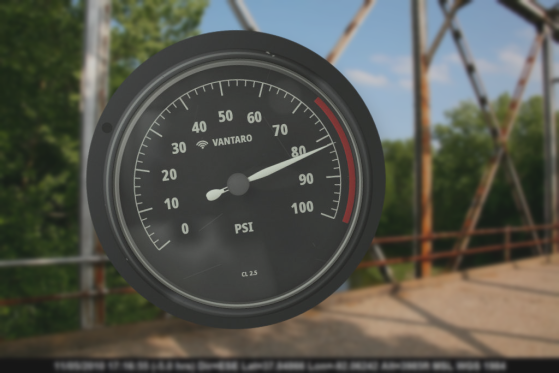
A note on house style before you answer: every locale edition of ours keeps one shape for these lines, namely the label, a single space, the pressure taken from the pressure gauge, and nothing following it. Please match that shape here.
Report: 82 psi
